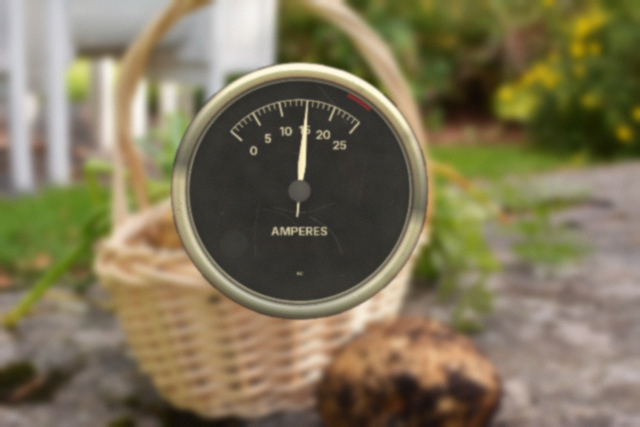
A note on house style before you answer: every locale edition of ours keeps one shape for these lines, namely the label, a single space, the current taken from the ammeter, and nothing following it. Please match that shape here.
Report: 15 A
